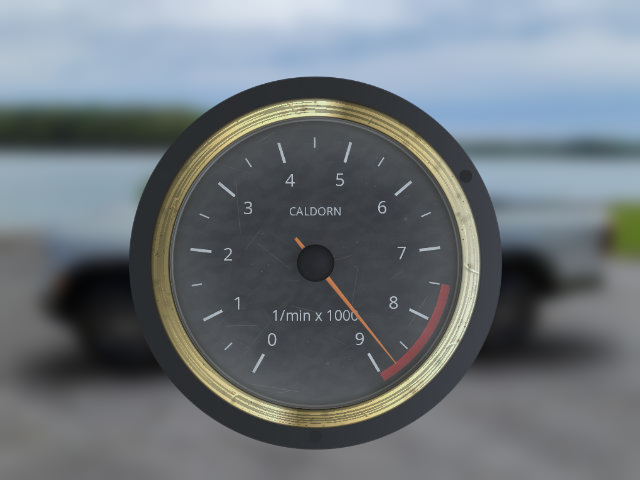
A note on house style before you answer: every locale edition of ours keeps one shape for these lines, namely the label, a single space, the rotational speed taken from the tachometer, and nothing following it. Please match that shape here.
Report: 8750 rpm
